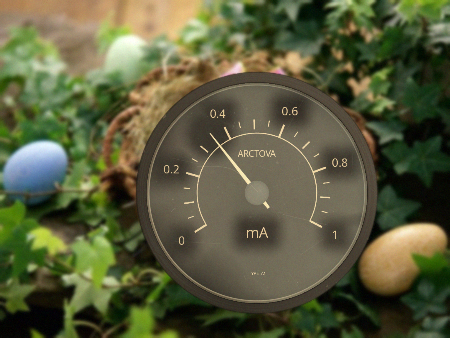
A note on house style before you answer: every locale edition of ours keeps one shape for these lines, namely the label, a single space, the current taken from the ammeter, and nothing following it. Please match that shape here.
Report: 0.35 mA
